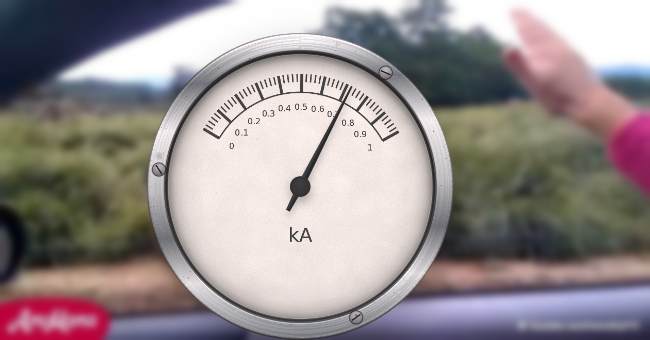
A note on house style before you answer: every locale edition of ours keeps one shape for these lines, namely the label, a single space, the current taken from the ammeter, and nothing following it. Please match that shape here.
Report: 0.72 kA
